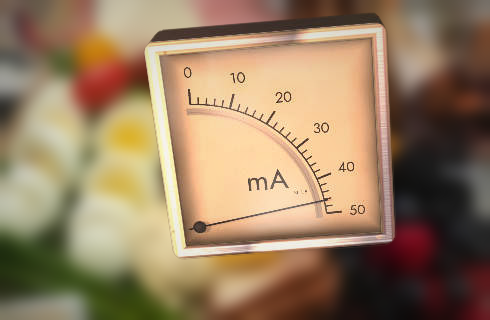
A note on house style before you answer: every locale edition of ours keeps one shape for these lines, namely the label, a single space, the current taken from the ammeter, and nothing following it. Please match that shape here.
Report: 46 mA
